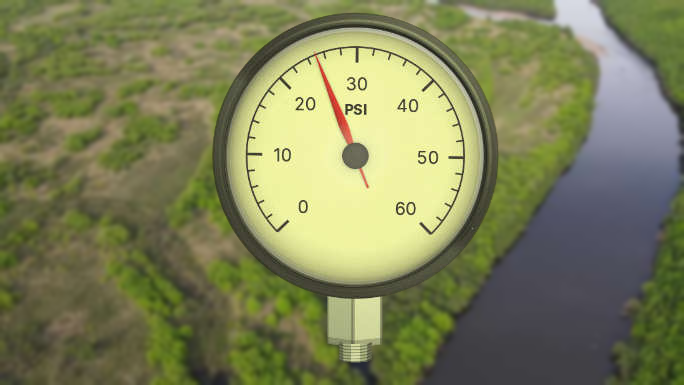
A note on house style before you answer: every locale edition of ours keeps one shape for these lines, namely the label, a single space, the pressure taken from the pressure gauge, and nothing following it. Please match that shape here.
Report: 25 psi
